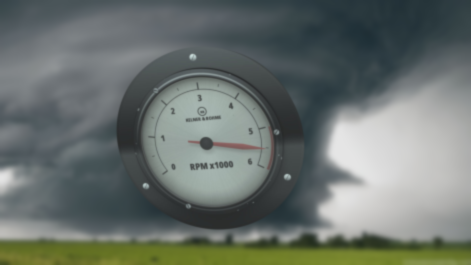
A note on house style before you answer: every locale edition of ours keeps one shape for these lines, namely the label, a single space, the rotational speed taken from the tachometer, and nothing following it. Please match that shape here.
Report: 5500 rpm
